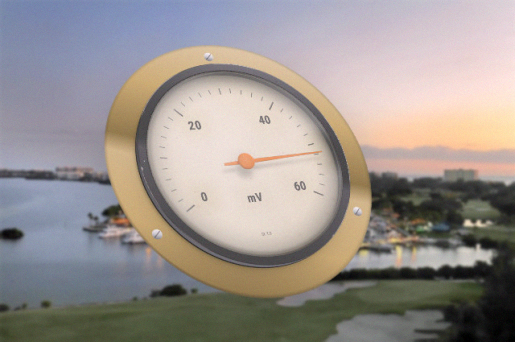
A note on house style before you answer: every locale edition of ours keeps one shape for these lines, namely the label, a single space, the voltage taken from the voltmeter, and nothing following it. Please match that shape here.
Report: 52 mV
